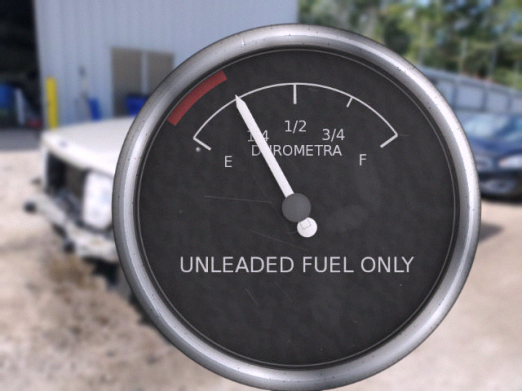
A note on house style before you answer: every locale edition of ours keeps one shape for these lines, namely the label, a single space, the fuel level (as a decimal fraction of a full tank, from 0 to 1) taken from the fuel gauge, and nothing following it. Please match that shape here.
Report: 0.25
